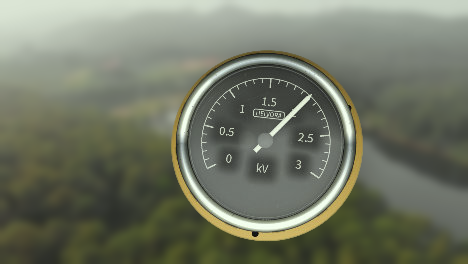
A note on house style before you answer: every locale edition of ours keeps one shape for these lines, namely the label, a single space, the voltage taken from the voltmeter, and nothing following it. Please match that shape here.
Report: 2 kV
